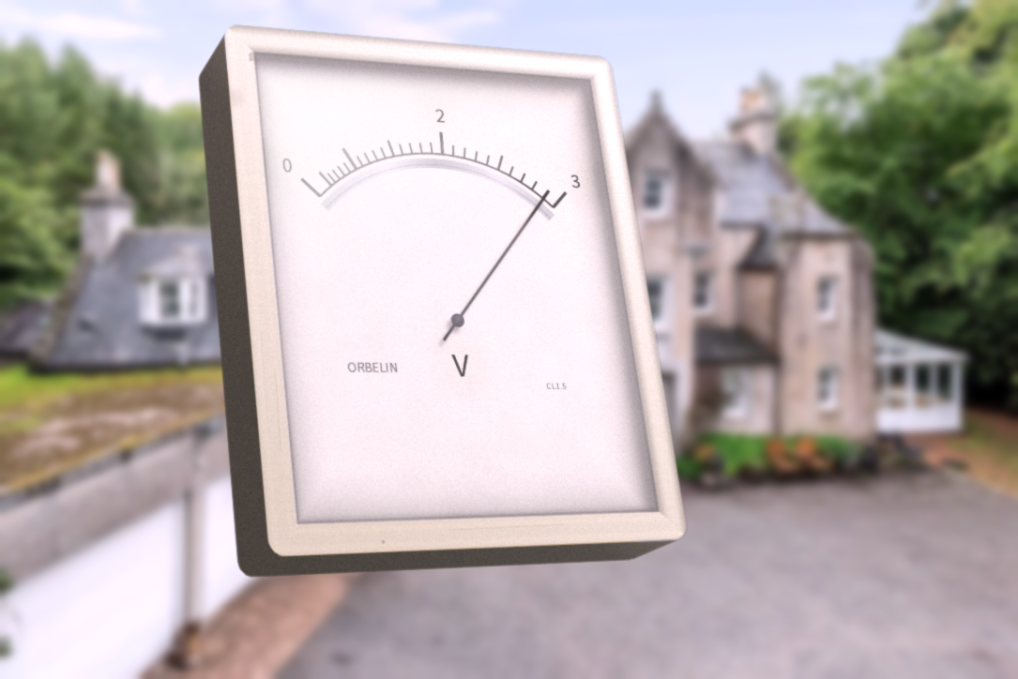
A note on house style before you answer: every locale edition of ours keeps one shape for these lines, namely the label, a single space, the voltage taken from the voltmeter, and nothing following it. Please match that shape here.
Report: 2.9 V
